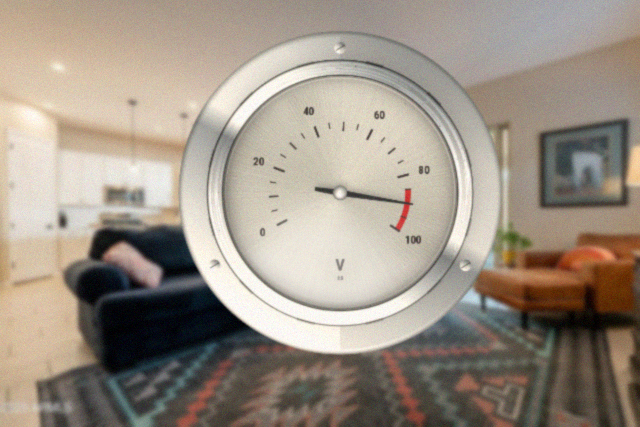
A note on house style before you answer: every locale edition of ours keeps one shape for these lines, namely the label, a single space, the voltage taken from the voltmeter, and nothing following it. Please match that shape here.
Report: 90 V
